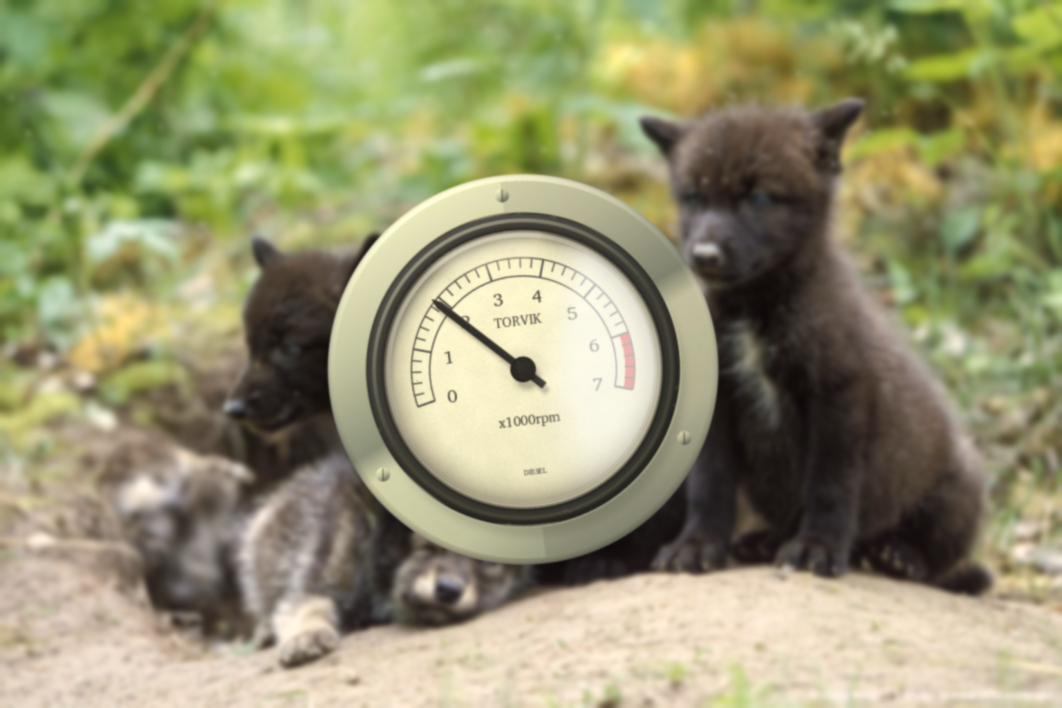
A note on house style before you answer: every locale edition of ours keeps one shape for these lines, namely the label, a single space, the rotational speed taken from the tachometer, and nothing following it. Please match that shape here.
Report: 1900 rpm
